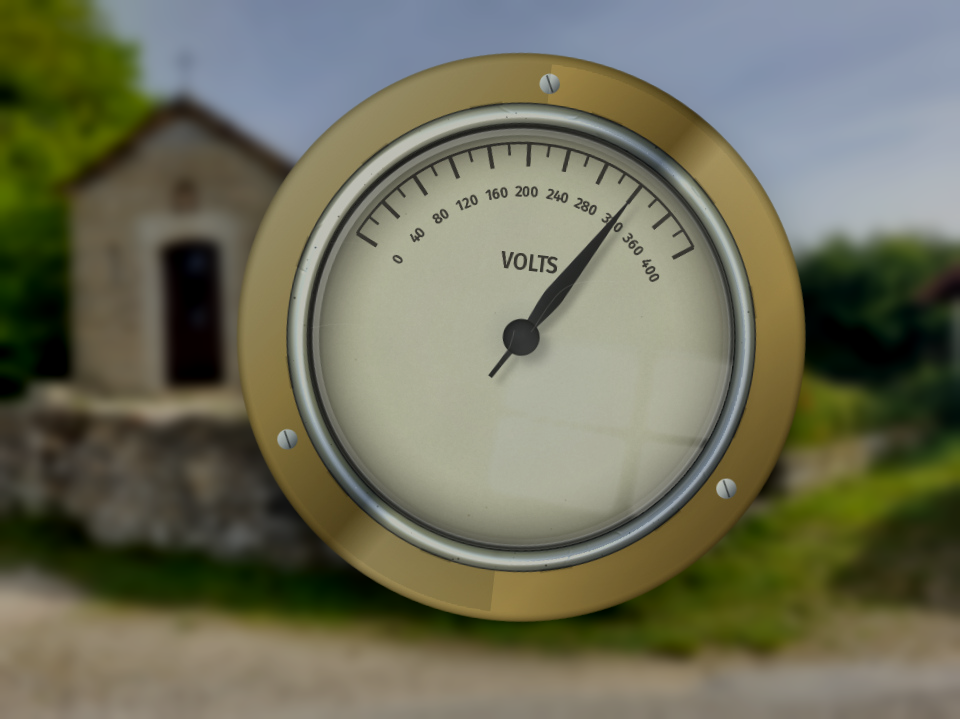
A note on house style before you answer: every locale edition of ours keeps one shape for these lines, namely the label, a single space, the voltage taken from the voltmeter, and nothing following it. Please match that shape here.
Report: 320 V
